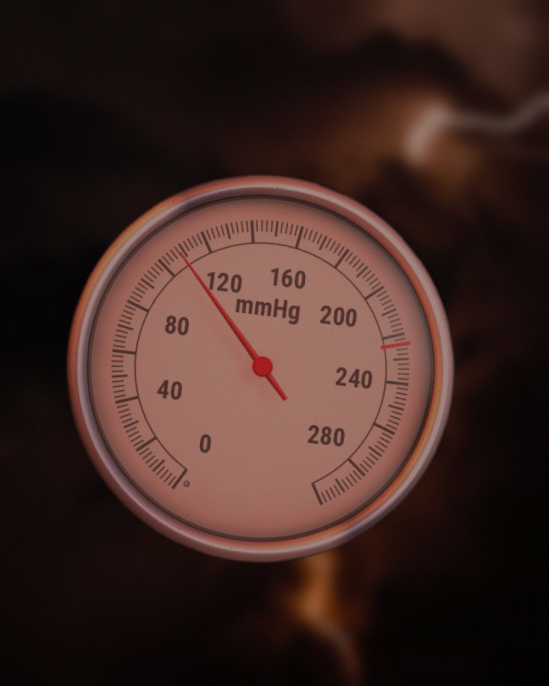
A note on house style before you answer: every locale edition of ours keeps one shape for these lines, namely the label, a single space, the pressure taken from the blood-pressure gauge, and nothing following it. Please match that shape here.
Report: 108 mmHg
